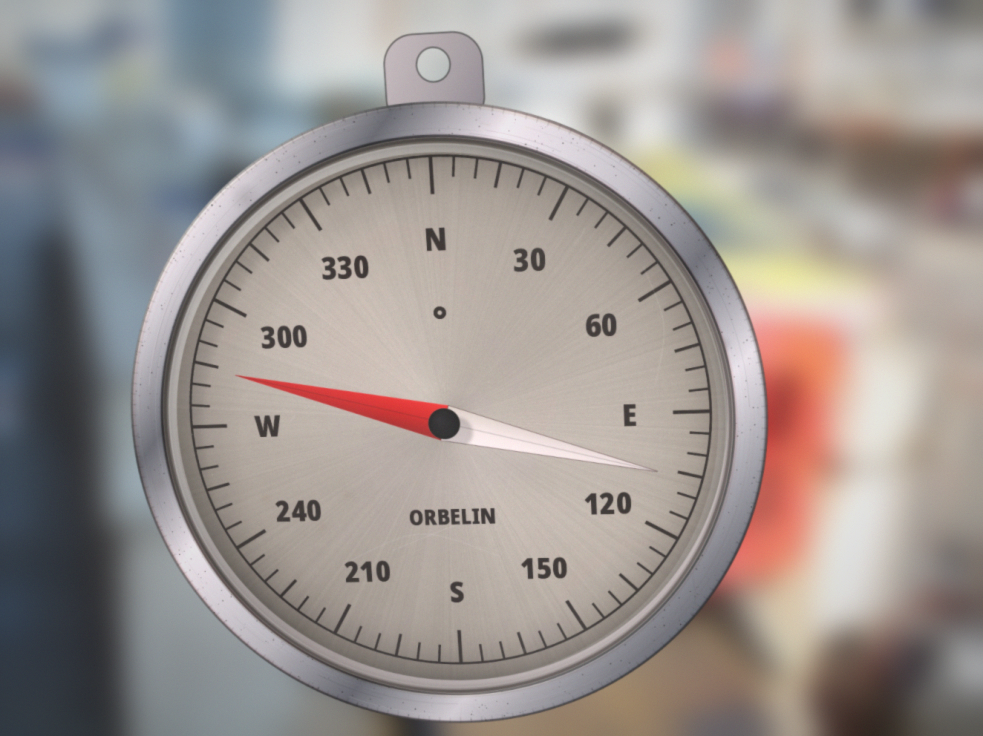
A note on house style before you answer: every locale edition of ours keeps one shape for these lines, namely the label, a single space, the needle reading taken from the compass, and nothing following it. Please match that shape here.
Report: 285 °
